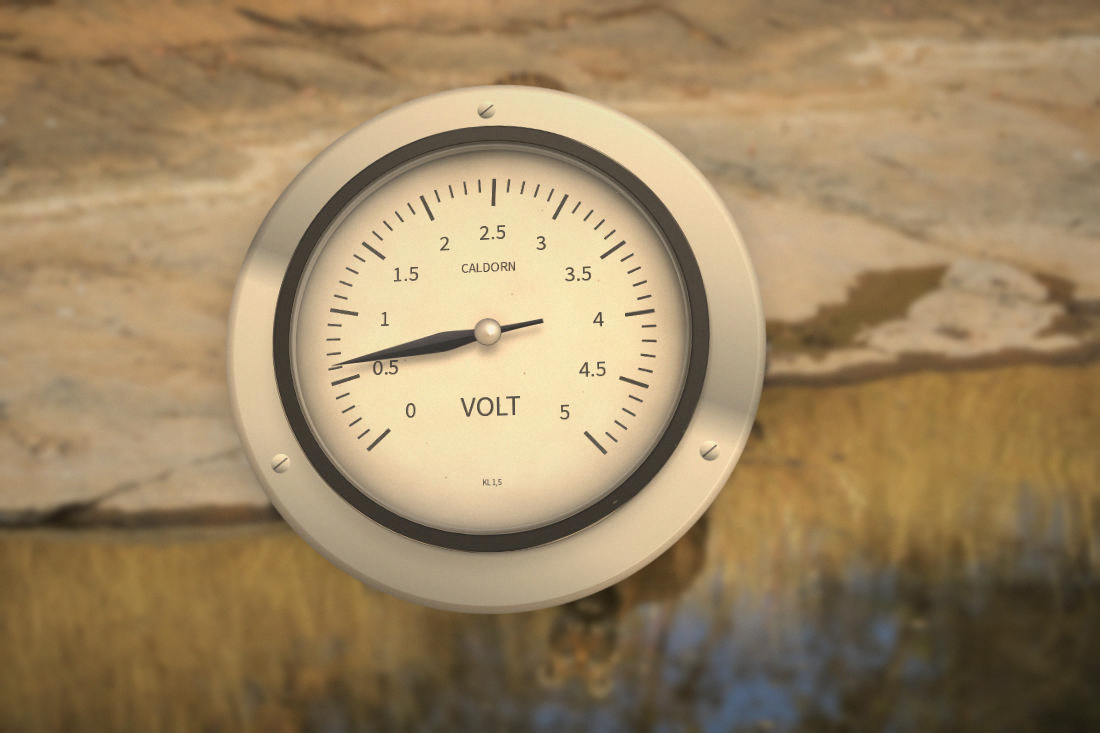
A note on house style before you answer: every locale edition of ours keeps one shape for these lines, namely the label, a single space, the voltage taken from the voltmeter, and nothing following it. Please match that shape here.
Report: 0.6 V
